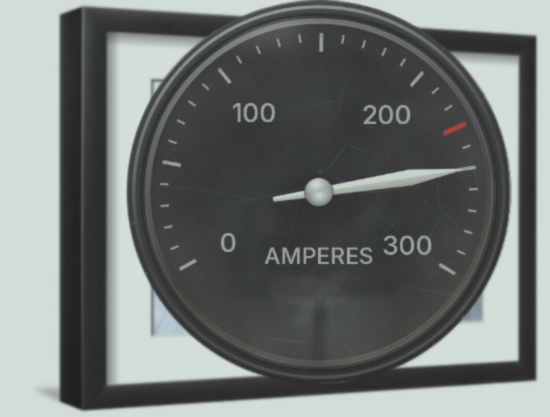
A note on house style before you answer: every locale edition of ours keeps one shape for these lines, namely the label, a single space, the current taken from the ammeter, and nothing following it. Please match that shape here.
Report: 250 A
